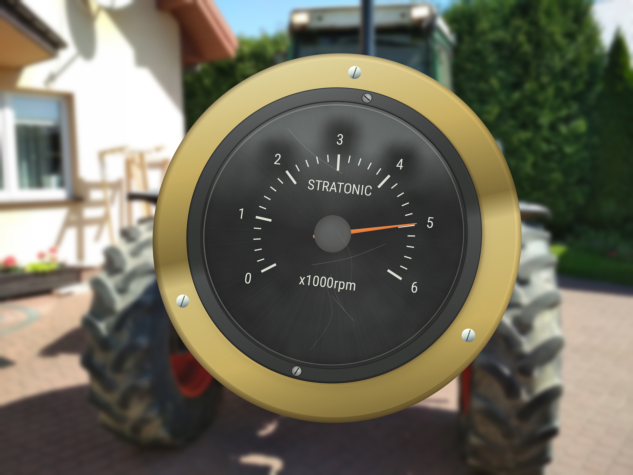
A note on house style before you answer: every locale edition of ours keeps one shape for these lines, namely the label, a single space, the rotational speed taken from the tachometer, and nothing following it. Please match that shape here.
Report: 5000 rpm
